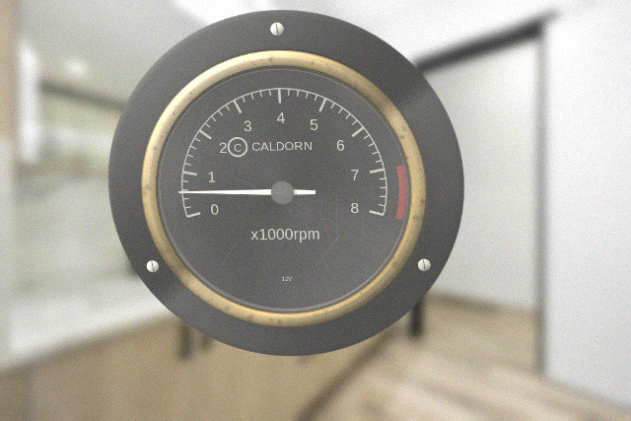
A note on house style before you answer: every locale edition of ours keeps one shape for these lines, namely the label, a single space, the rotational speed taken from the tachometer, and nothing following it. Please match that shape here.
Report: 600 rpm
